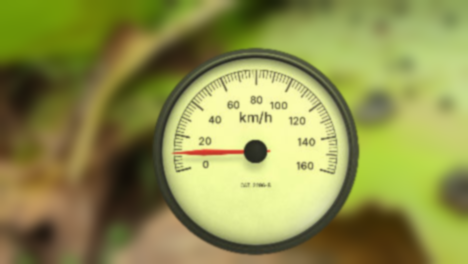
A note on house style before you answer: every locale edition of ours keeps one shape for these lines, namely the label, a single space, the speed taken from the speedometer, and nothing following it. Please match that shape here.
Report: 10 km/h
